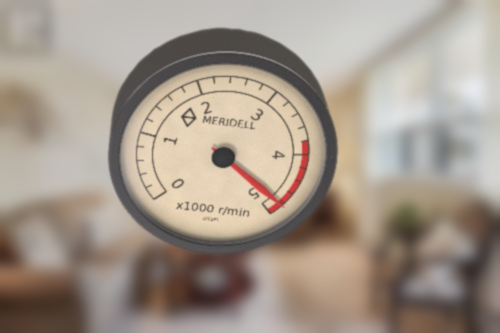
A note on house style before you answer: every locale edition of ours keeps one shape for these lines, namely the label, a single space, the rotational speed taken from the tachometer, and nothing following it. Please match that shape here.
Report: 4800 rpm
